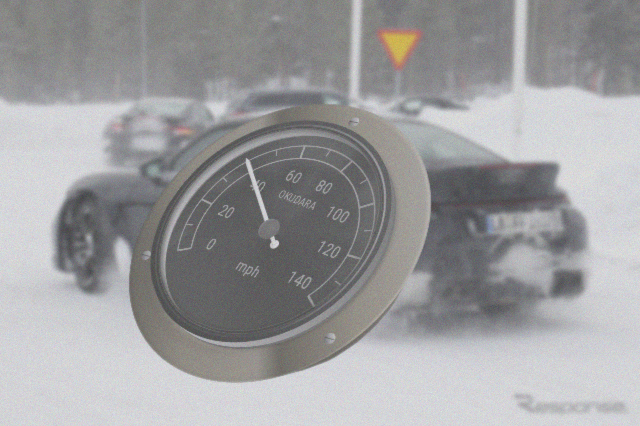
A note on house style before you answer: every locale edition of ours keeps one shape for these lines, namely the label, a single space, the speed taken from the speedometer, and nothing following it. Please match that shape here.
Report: 40 mph
